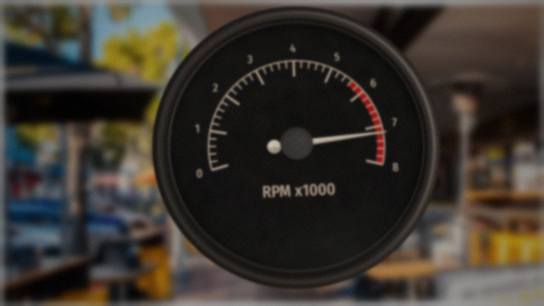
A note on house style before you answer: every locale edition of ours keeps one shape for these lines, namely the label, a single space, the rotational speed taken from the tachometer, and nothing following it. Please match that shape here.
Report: 7200 rpm
